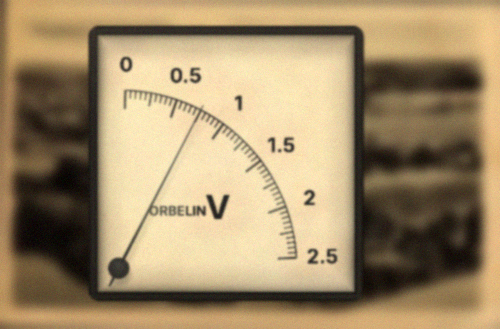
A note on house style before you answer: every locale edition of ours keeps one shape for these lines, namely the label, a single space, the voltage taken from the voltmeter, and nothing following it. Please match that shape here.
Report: 0.75 V
